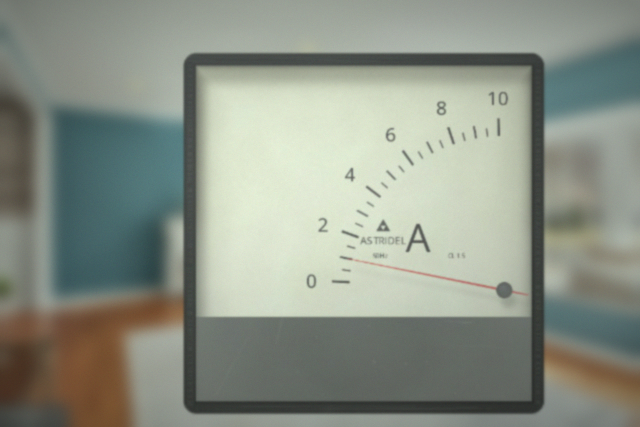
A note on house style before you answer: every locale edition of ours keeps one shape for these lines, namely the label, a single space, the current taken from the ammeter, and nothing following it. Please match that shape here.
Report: 1 A
